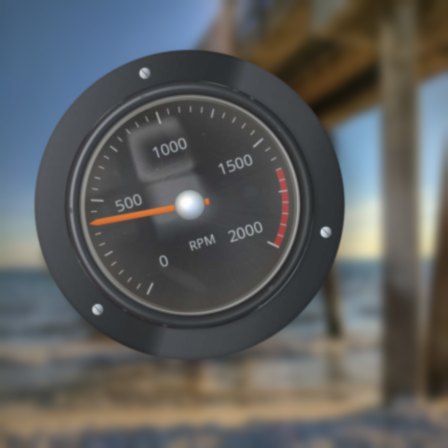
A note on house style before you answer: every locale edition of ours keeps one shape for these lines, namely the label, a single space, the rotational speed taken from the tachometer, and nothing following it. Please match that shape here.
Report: 400 rpm
